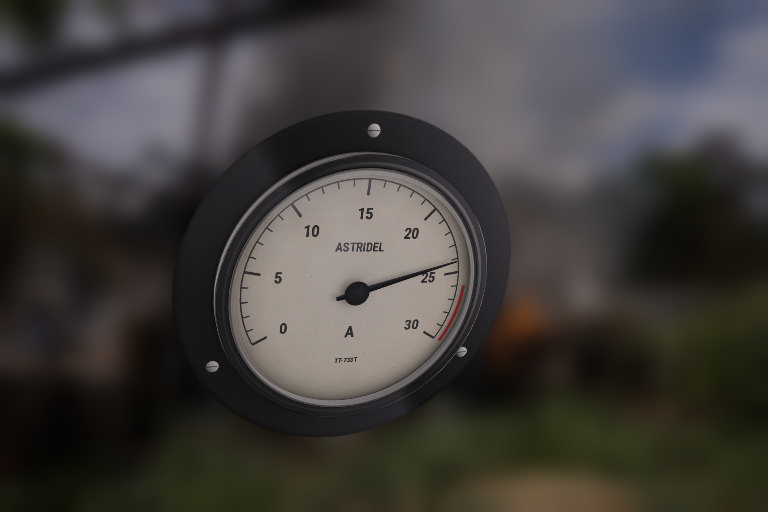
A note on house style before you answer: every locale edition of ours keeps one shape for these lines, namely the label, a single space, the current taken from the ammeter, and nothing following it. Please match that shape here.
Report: 24 A
